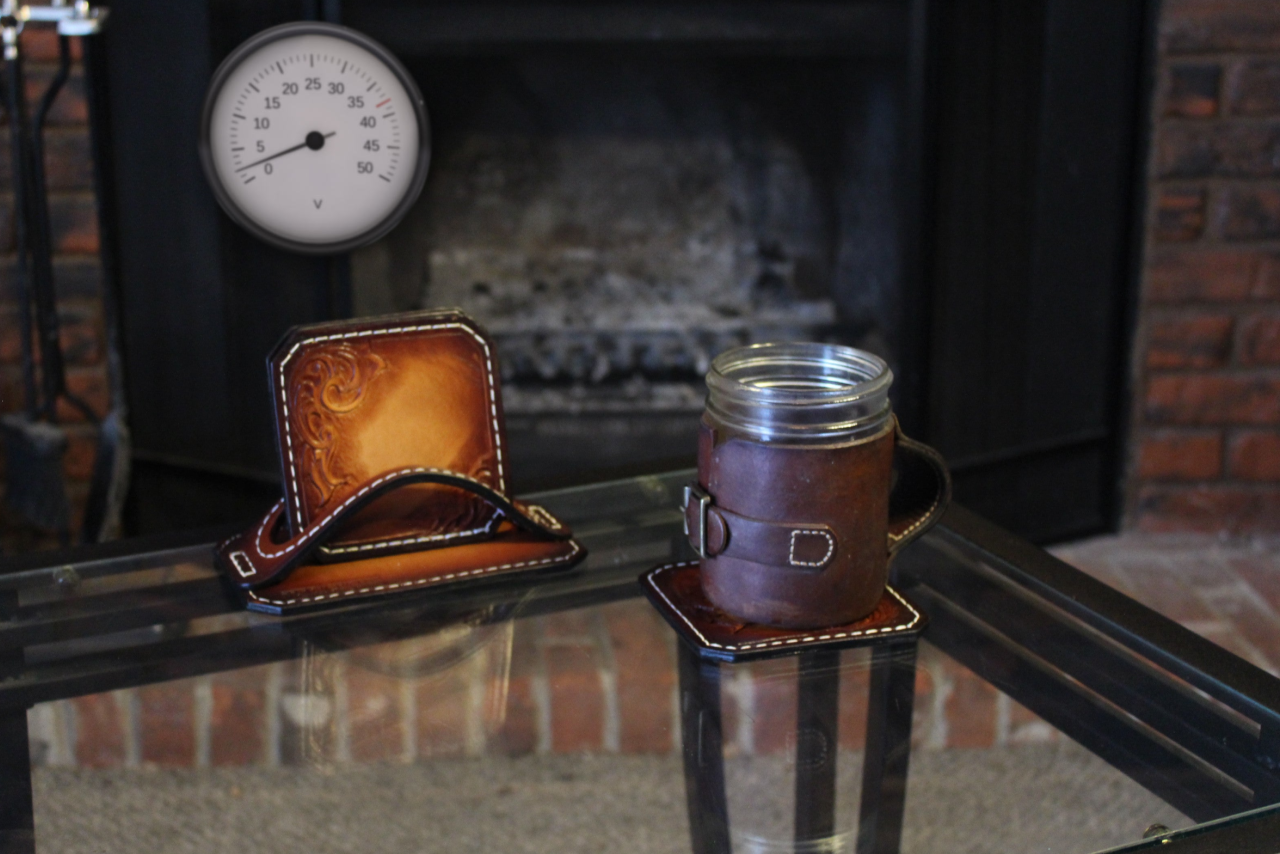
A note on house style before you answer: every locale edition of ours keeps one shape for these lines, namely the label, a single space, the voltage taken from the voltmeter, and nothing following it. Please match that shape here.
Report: 2 V
